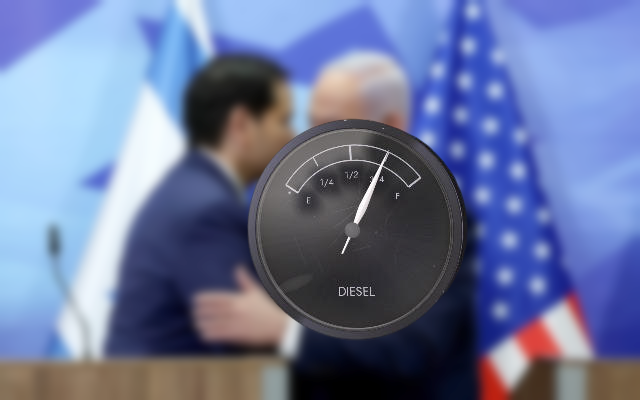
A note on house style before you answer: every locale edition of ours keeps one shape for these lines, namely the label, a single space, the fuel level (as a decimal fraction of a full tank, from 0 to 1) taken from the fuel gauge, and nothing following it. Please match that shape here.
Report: 0.75
